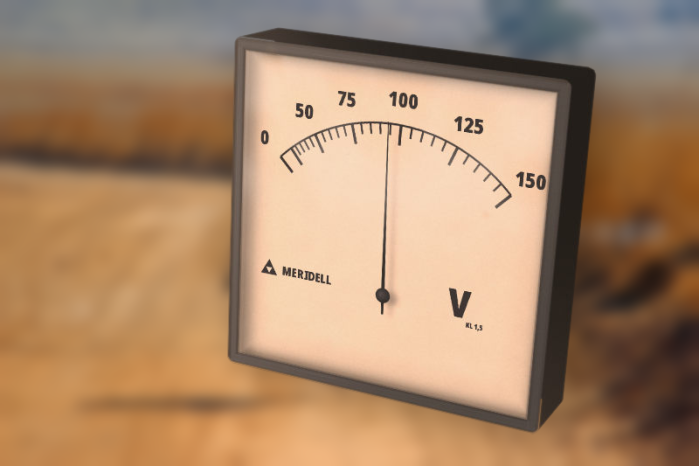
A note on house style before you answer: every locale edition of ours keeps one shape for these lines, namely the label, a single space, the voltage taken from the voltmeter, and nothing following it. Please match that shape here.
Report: 95 V
